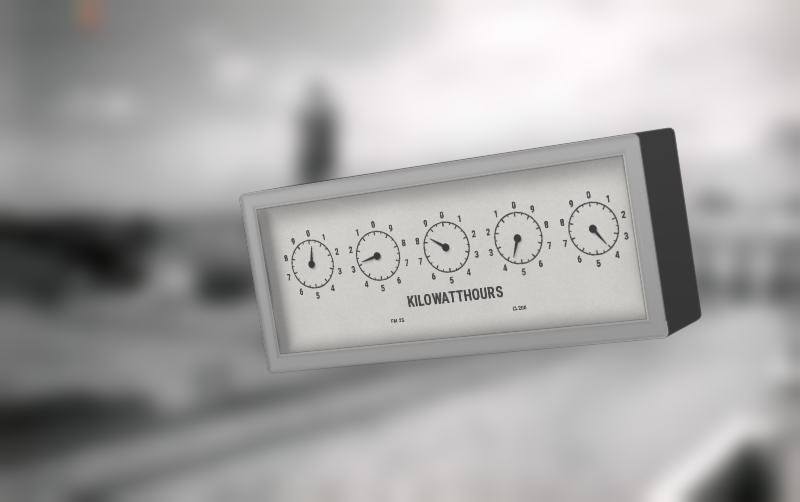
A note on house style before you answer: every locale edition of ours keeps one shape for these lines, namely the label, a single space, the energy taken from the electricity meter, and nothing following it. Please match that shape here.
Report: 2844 kWh
